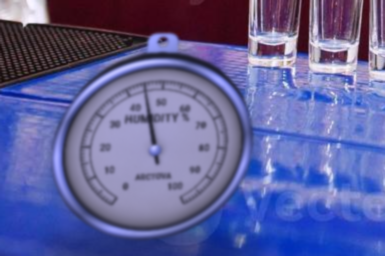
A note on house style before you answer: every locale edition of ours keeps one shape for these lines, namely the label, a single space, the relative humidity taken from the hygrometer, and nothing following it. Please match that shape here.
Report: 45 %
